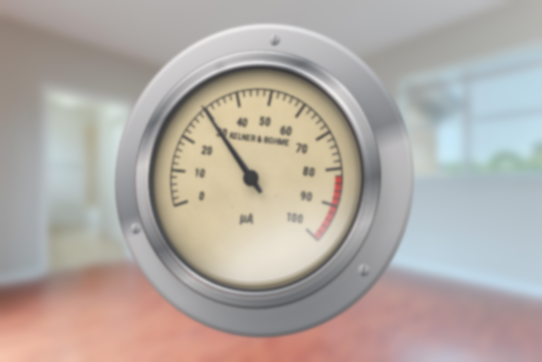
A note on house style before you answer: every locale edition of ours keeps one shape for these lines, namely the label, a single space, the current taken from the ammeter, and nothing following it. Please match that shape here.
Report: 30 µA
